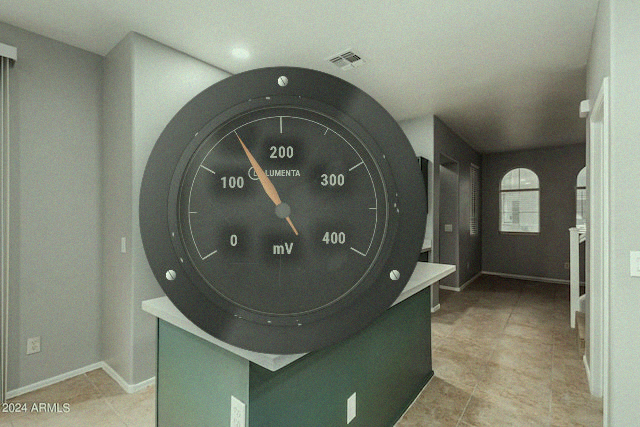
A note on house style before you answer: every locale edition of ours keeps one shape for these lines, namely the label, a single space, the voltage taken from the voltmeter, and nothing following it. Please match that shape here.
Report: 150 mV
